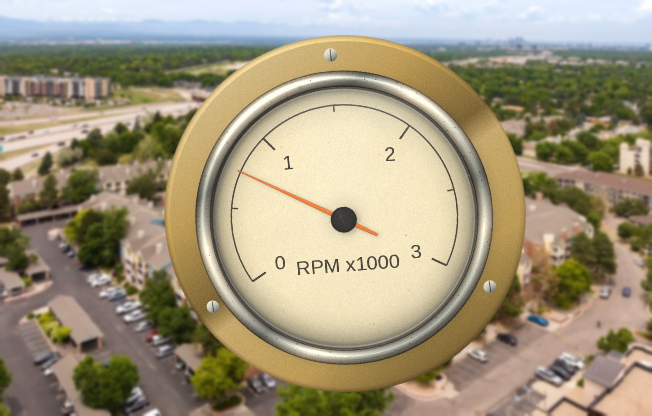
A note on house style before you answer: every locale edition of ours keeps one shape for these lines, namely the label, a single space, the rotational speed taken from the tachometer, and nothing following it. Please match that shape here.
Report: 750 rpm
